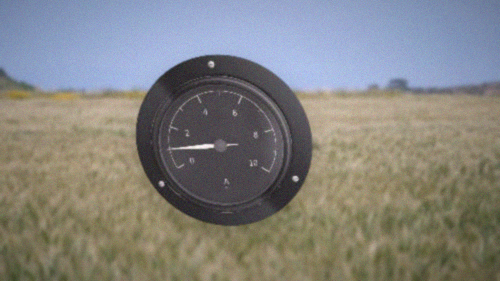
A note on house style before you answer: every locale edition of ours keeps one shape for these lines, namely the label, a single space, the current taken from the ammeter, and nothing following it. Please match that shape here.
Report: 1 A
